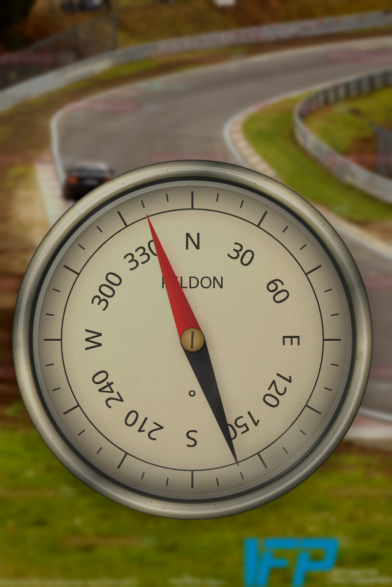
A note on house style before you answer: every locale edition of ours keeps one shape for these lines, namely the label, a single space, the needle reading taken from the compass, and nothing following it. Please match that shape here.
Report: 340 °
